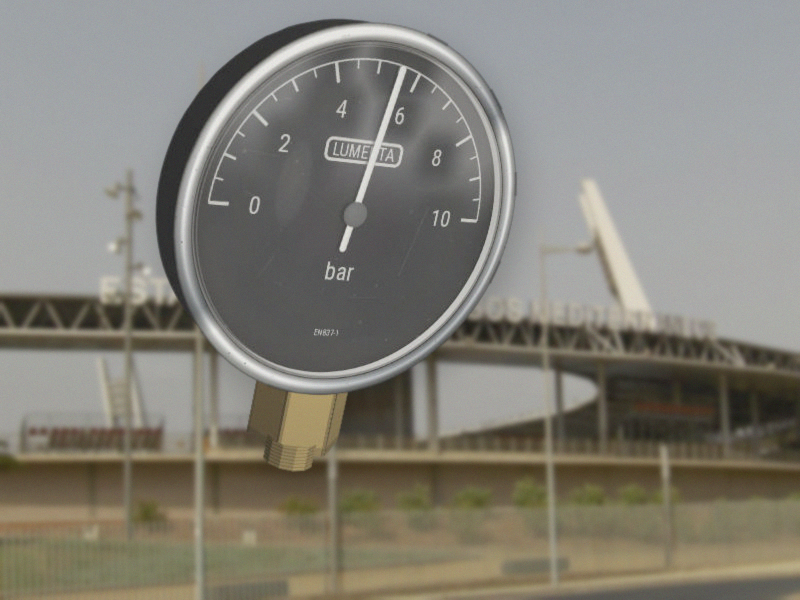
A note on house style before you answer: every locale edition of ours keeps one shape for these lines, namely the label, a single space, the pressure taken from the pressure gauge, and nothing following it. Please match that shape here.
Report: 5.5 bar
